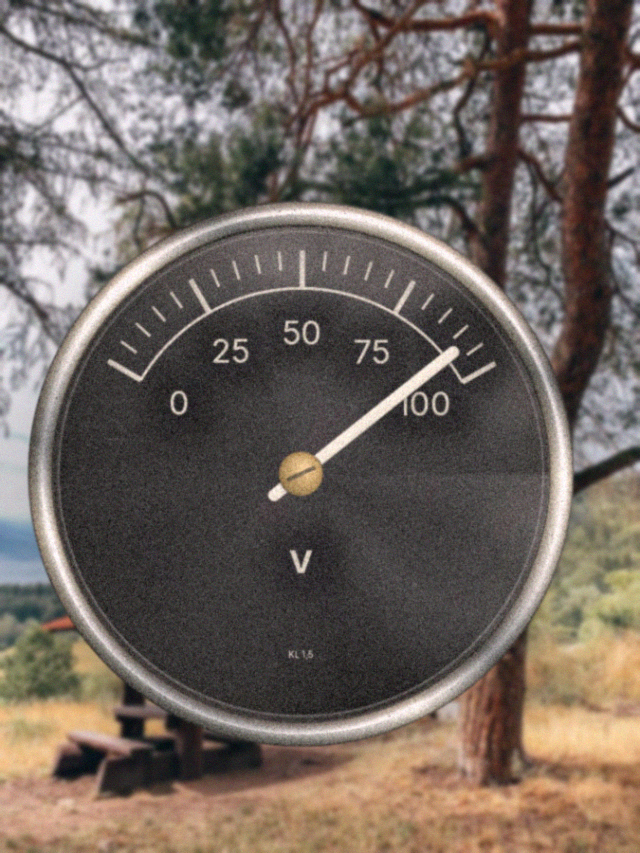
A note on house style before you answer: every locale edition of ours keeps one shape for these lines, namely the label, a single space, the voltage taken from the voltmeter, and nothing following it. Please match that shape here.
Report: 92.5 V
